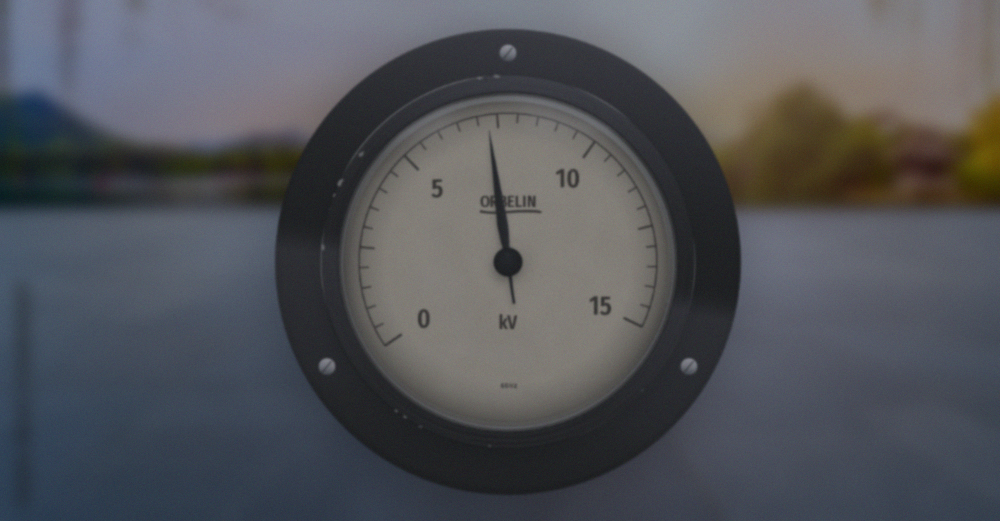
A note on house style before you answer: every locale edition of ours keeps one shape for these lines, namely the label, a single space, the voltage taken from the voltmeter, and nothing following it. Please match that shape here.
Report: 7.25 kV
